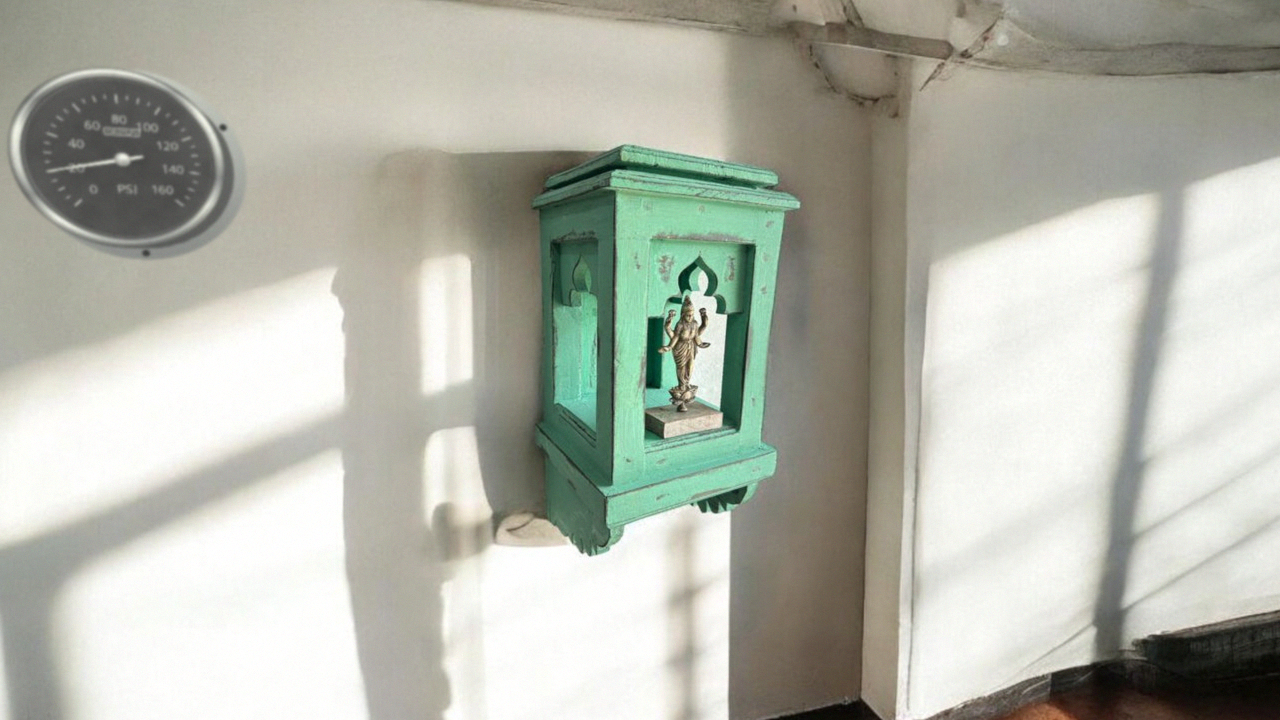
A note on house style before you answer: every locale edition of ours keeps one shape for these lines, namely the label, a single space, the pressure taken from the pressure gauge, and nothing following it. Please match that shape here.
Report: 20 psi
